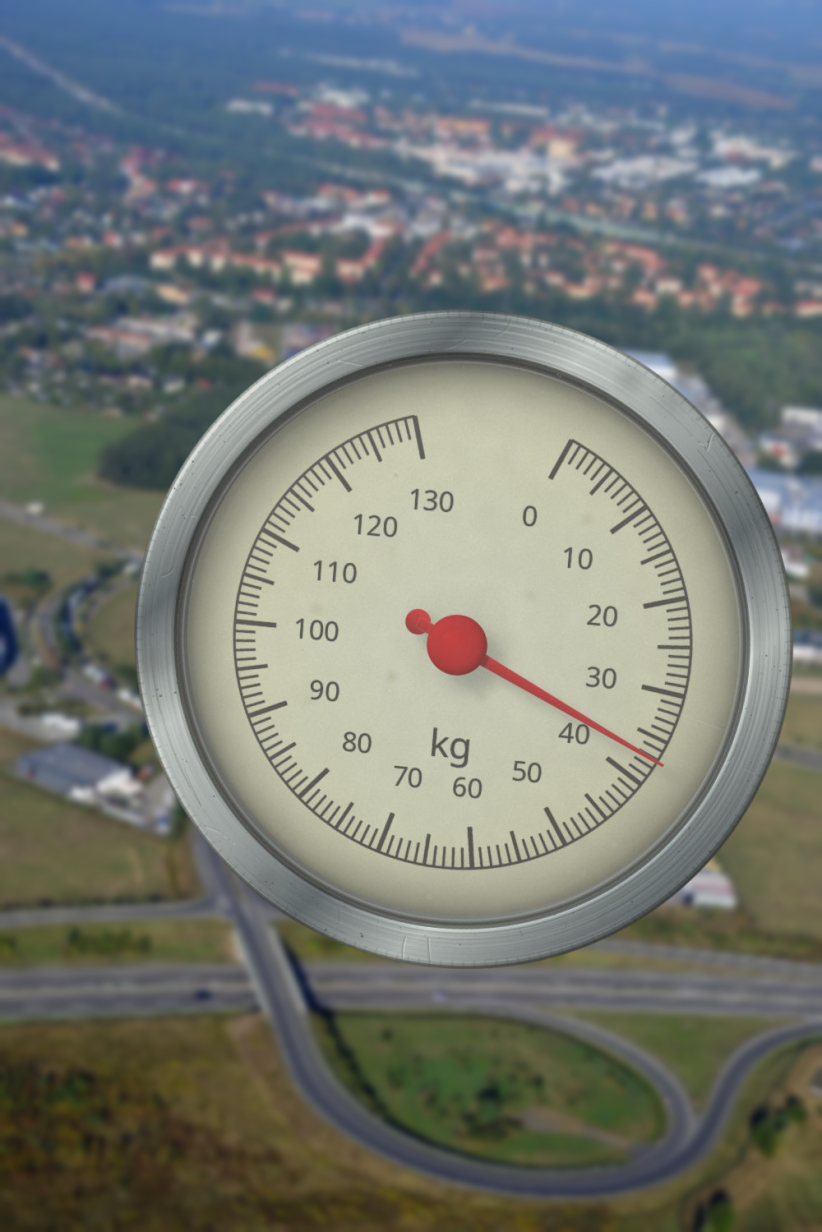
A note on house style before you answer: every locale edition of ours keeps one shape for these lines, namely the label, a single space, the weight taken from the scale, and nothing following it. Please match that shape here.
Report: 37 kg
